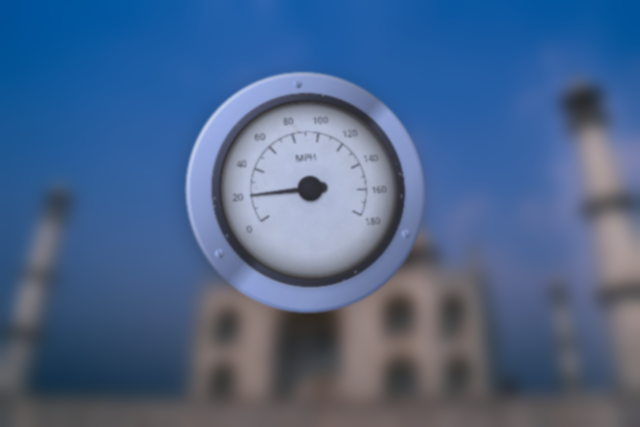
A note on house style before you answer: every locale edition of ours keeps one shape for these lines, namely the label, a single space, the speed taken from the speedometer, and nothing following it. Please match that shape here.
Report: 20 mph
